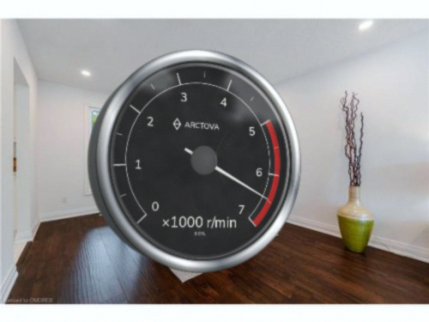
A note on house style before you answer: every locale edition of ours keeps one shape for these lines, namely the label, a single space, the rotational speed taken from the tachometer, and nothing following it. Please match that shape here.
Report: 6500 rpm
